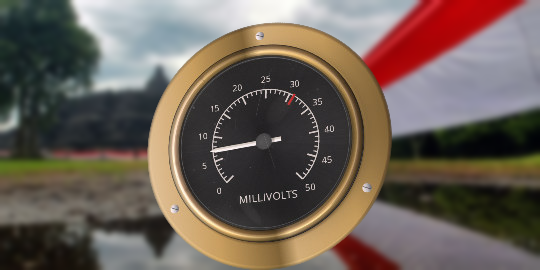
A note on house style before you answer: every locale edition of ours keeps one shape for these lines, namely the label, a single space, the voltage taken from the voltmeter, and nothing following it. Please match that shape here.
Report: 7 mV
